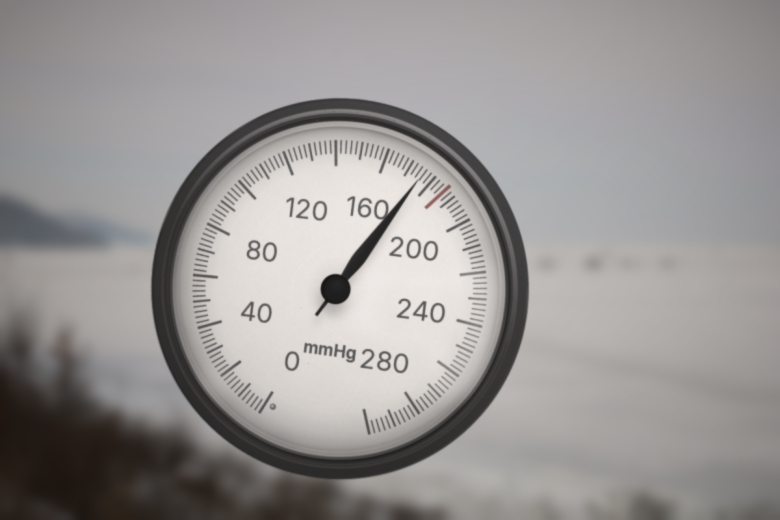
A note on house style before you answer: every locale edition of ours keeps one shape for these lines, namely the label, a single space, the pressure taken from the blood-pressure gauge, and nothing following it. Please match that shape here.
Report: 176 mmHg
